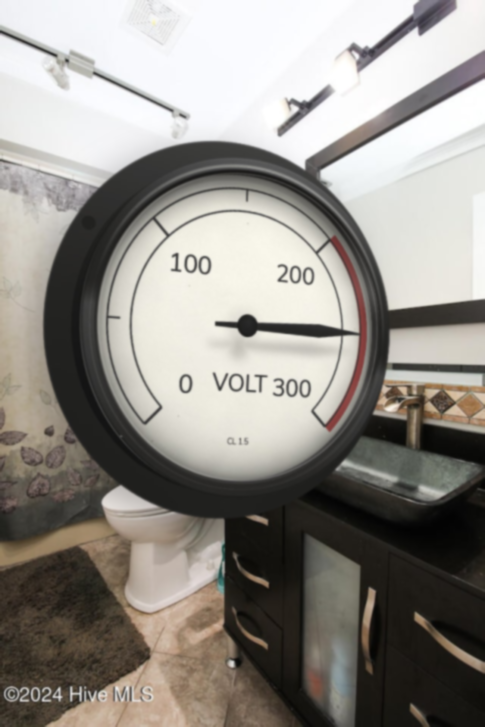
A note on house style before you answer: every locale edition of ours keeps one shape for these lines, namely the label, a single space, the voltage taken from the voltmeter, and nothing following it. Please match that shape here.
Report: 250 V
